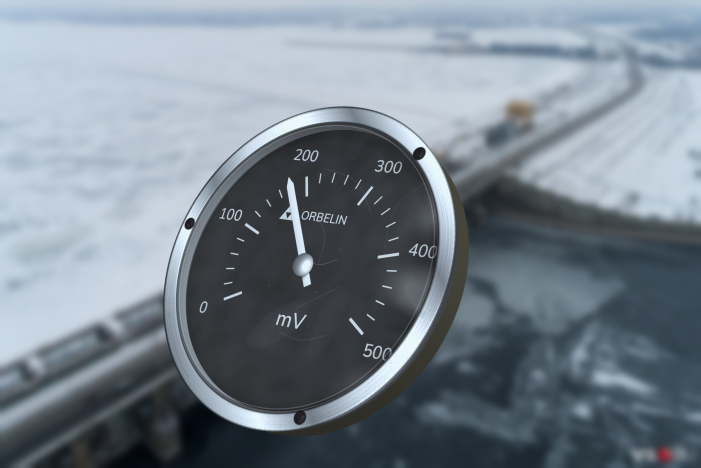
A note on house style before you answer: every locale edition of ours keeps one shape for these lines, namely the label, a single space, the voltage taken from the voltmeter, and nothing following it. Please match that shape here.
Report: 180 mV
